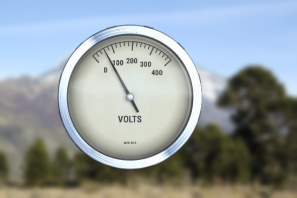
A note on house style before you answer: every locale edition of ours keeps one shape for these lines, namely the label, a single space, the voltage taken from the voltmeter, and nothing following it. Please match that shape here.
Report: 60 V
